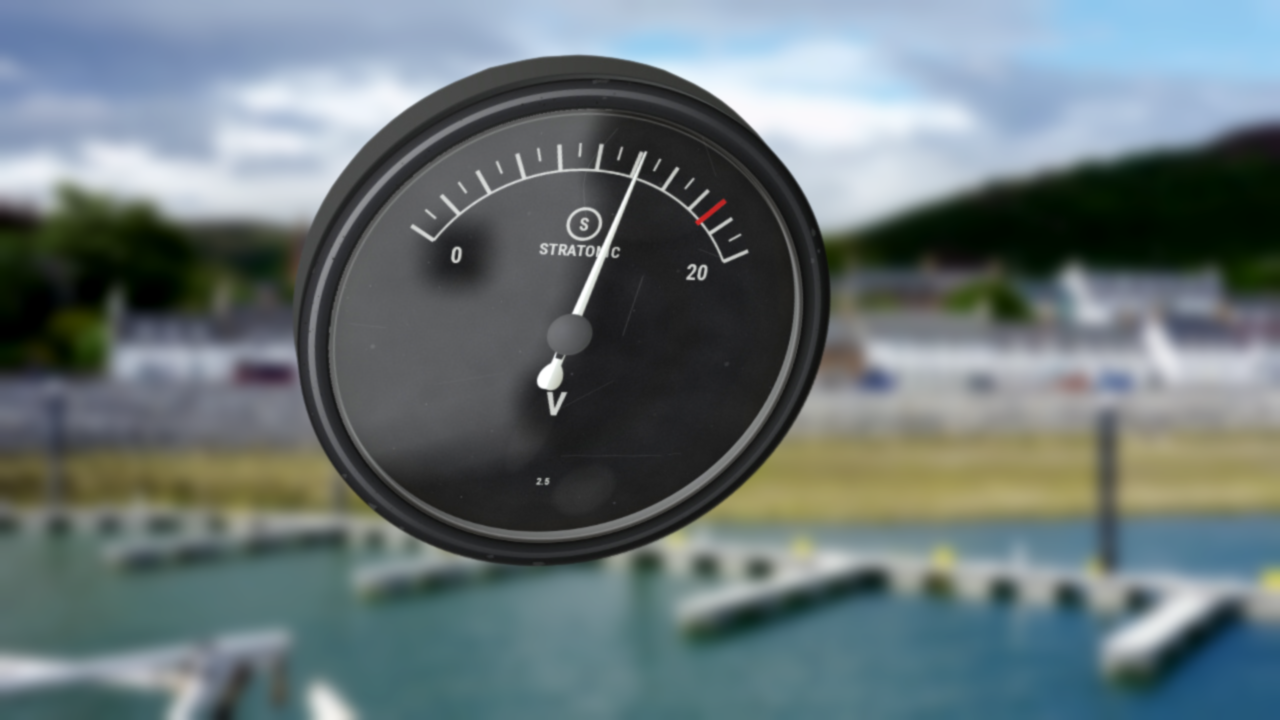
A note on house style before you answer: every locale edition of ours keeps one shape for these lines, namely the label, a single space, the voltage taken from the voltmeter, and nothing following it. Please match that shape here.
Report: 12 V
